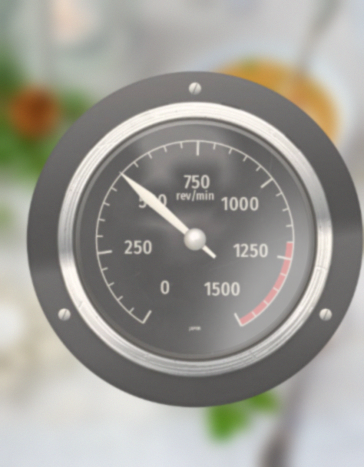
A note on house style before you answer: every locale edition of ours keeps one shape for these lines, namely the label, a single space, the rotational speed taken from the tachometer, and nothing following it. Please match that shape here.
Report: 500 rpm
